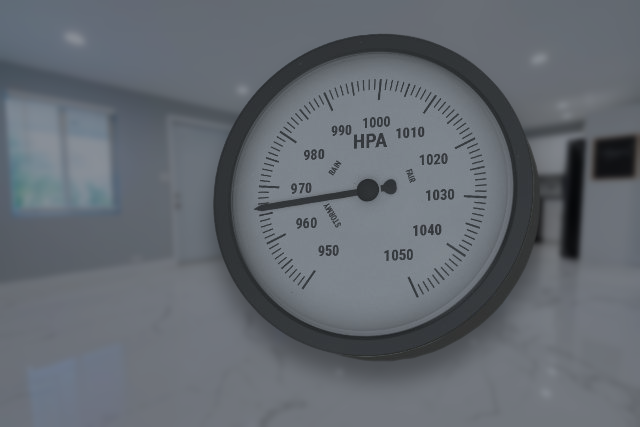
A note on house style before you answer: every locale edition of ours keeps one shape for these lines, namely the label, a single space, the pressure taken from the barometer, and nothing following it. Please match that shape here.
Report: 966 hPa
